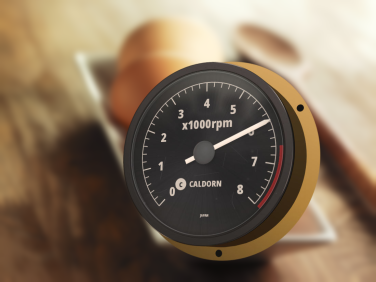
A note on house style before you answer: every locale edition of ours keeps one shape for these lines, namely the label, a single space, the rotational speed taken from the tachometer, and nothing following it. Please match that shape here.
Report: 6000 rpm
